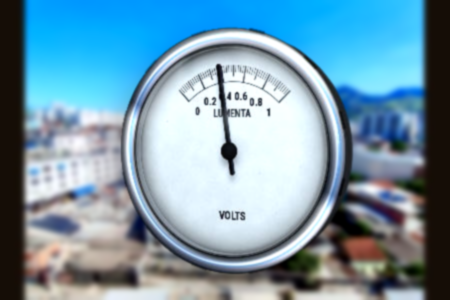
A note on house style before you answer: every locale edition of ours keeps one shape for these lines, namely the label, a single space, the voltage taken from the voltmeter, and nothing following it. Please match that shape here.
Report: 0.4 V
